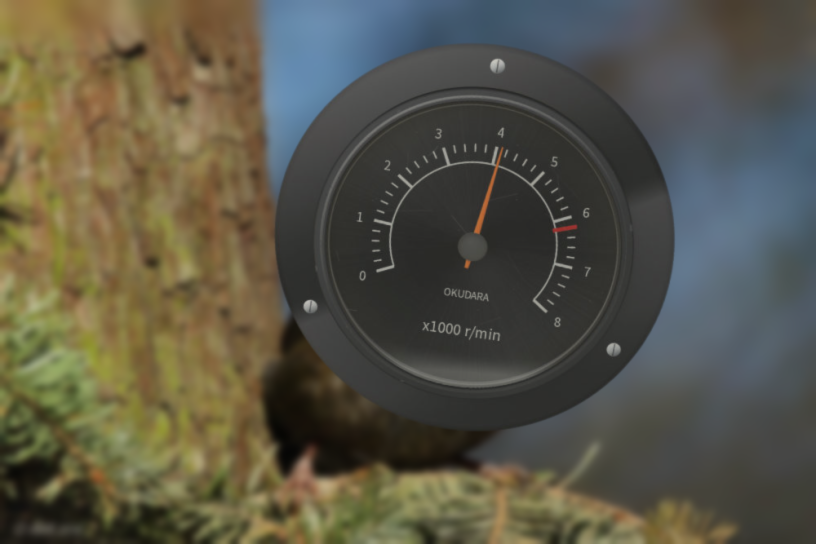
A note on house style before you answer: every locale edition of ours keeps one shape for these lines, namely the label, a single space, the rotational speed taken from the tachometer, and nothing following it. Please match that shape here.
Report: 4100 rpm
